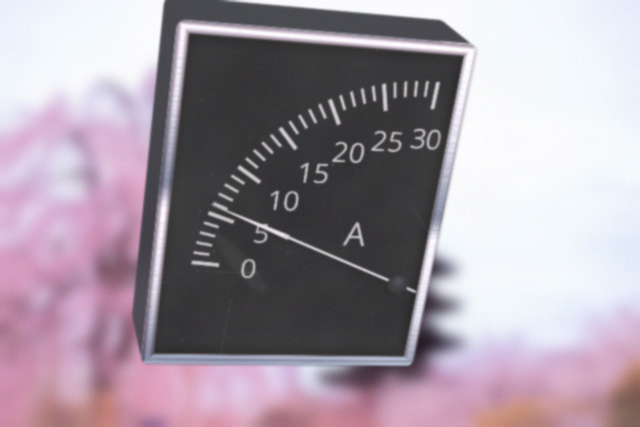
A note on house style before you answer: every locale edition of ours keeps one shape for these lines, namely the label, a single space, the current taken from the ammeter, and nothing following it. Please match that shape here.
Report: 6 A
